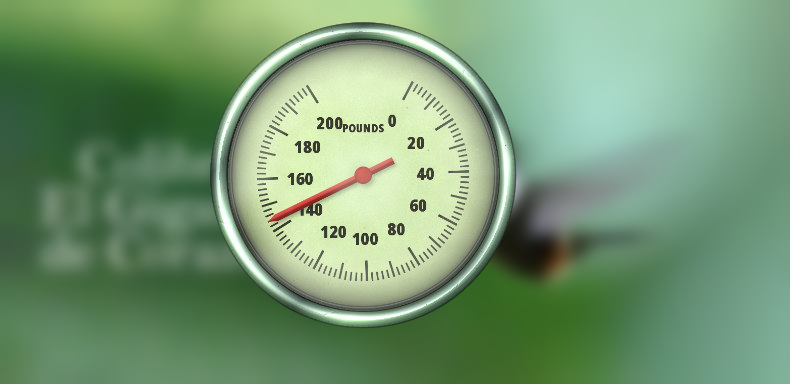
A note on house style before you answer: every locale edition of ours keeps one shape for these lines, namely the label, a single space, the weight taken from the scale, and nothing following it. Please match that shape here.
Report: 144 lb
